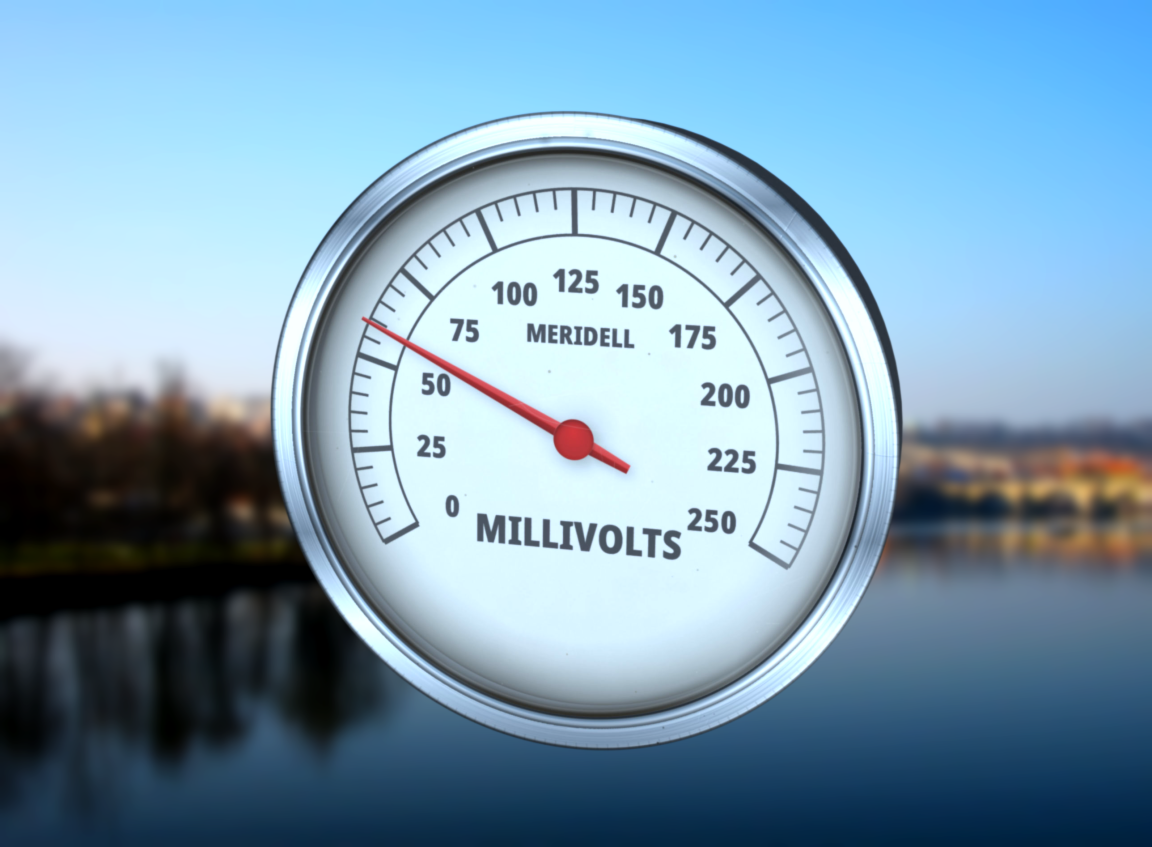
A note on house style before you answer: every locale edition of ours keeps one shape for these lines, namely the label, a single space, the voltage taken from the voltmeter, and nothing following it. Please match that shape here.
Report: 60 mV
